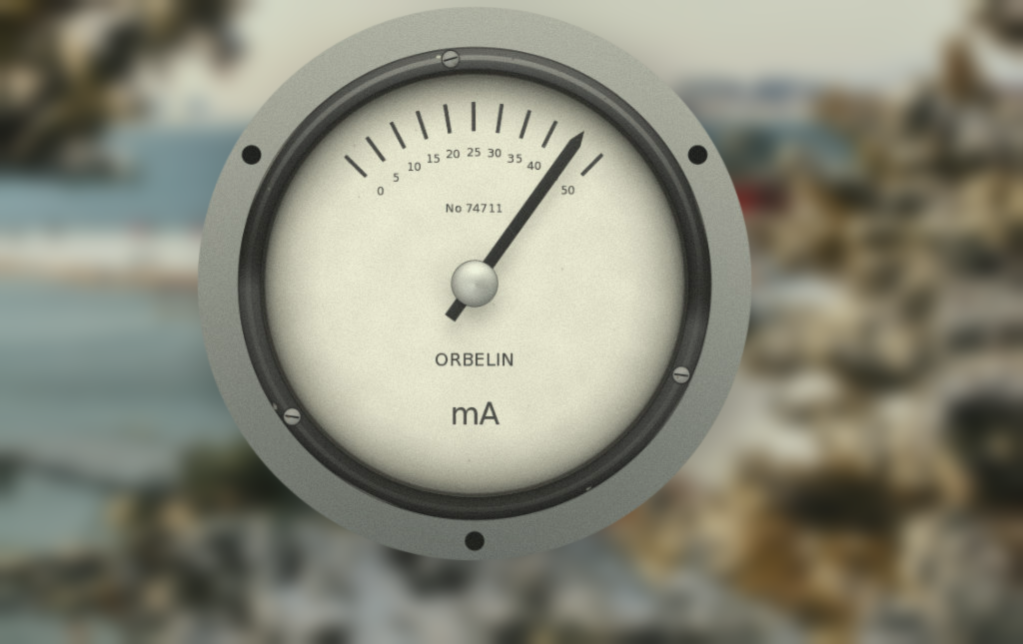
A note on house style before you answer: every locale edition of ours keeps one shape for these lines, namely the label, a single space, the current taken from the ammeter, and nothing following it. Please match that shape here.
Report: 45 mA
